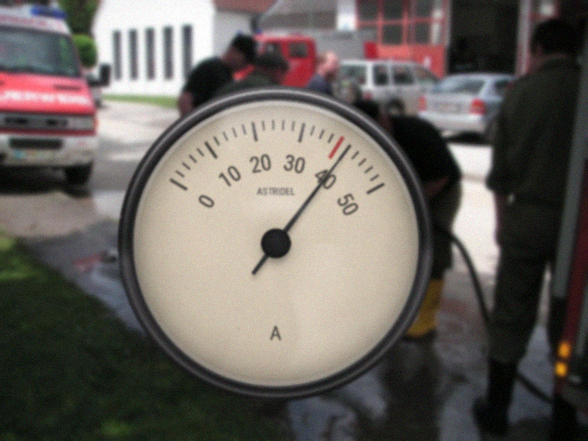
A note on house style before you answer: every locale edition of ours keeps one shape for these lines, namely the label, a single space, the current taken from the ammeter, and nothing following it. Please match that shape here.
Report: 40 A
